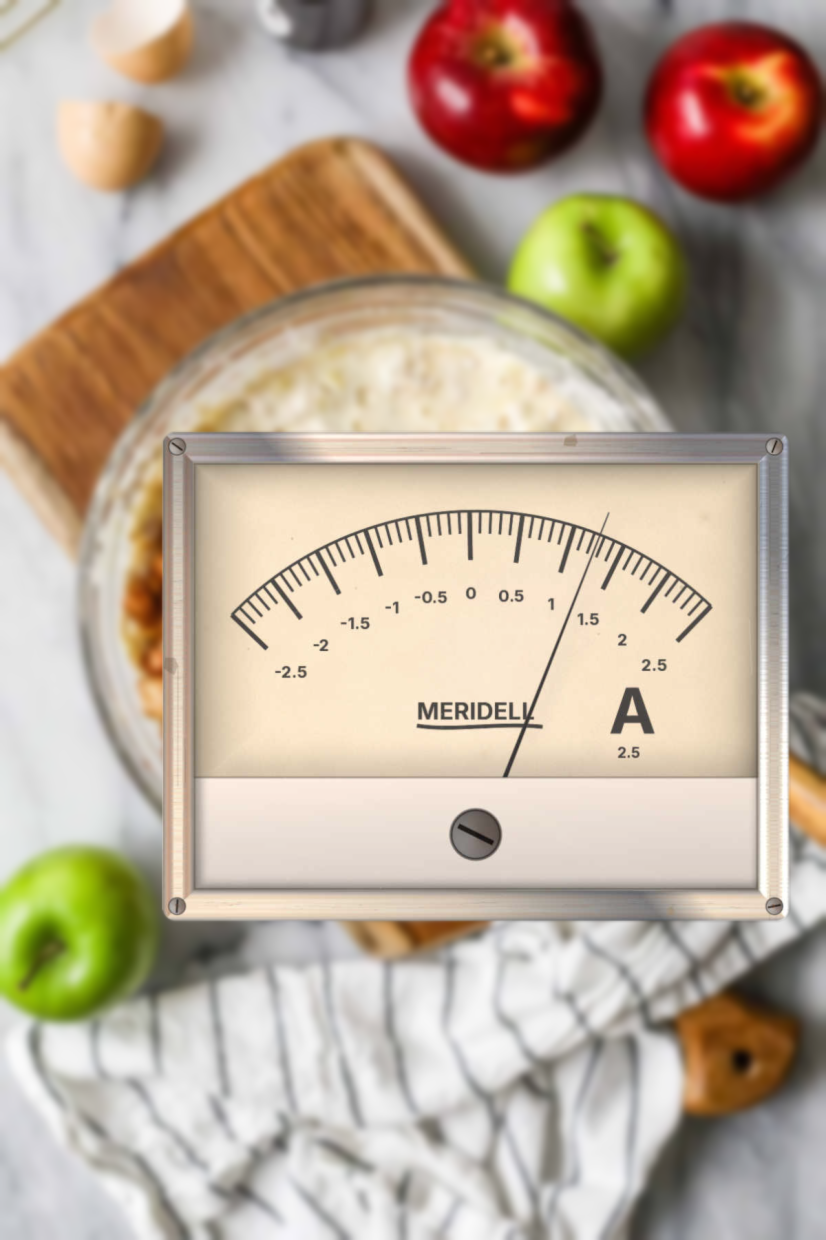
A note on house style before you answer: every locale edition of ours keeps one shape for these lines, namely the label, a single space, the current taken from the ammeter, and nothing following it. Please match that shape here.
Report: 1.25 A
